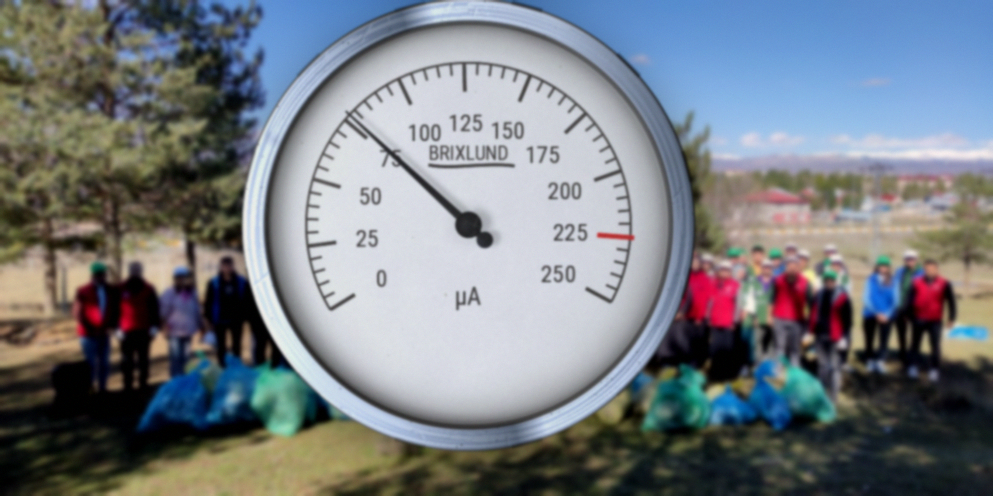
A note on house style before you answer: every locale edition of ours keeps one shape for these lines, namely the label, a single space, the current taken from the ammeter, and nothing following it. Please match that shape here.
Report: 77.5 µA
